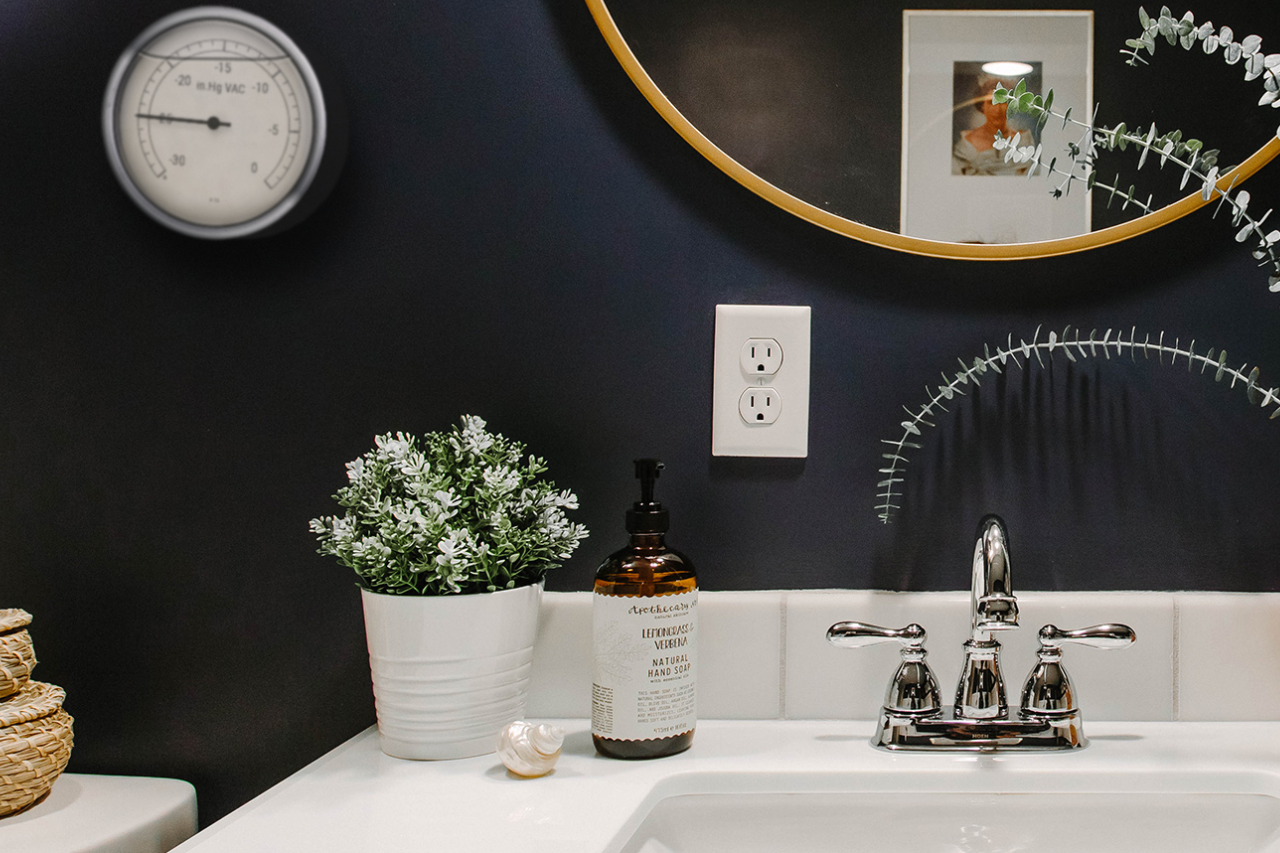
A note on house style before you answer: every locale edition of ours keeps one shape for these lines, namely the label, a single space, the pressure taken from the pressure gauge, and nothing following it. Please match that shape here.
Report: -25 inHg
